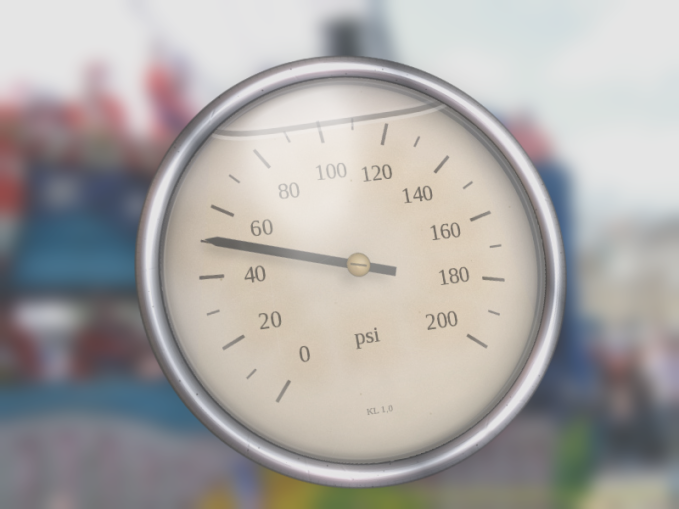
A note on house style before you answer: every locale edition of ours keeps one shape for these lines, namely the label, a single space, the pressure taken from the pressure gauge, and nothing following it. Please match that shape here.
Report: 50 psi
